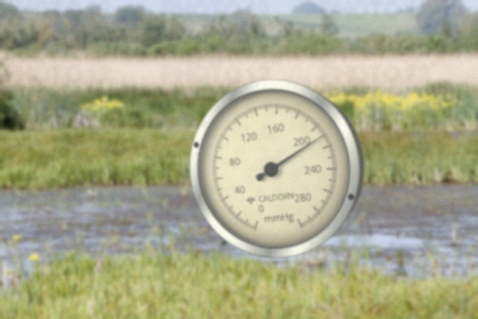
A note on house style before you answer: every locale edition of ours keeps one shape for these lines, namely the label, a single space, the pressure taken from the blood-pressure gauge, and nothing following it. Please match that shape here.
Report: 210 mmHg
